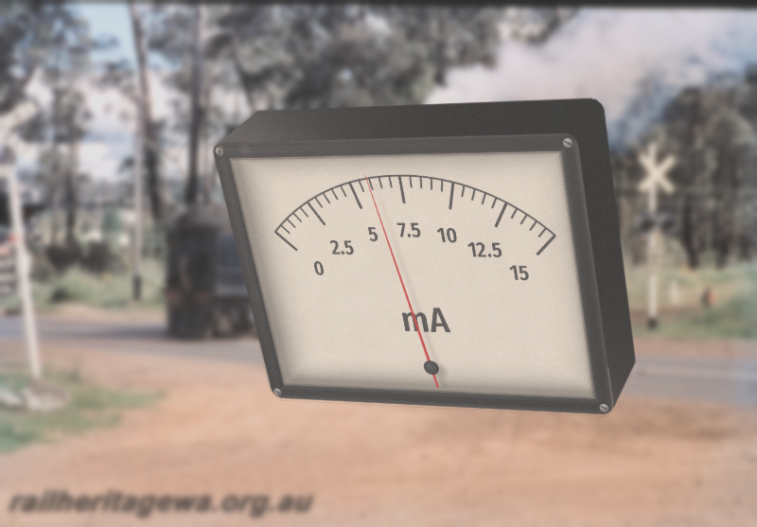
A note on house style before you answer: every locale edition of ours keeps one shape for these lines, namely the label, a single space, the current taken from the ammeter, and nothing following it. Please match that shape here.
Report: 6 mA
